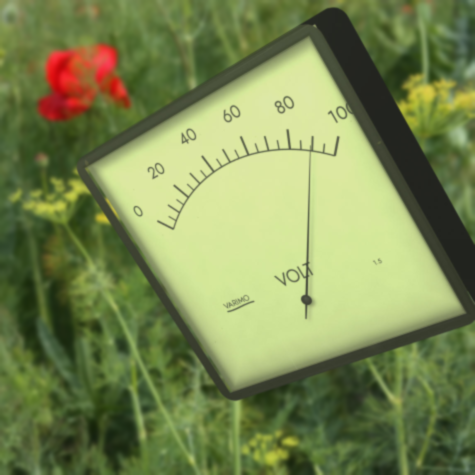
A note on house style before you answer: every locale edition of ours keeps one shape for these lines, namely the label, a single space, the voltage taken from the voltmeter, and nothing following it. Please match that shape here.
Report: 90 V
